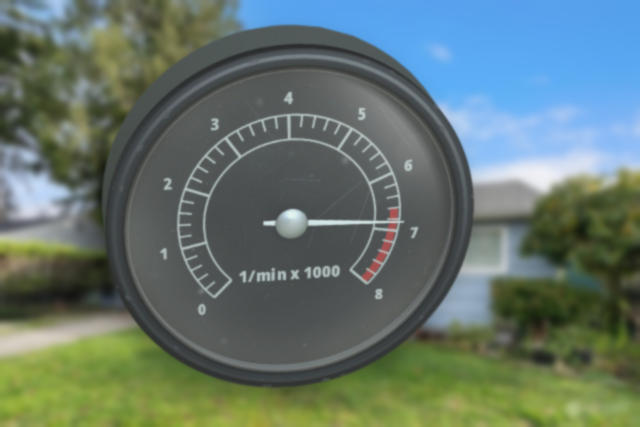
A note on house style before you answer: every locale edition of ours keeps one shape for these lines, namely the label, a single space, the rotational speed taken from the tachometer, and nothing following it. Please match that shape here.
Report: 6800 rpm
